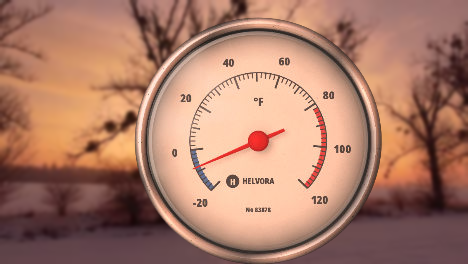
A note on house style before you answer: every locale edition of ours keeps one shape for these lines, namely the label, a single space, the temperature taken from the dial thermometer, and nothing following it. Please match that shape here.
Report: -8 °F
